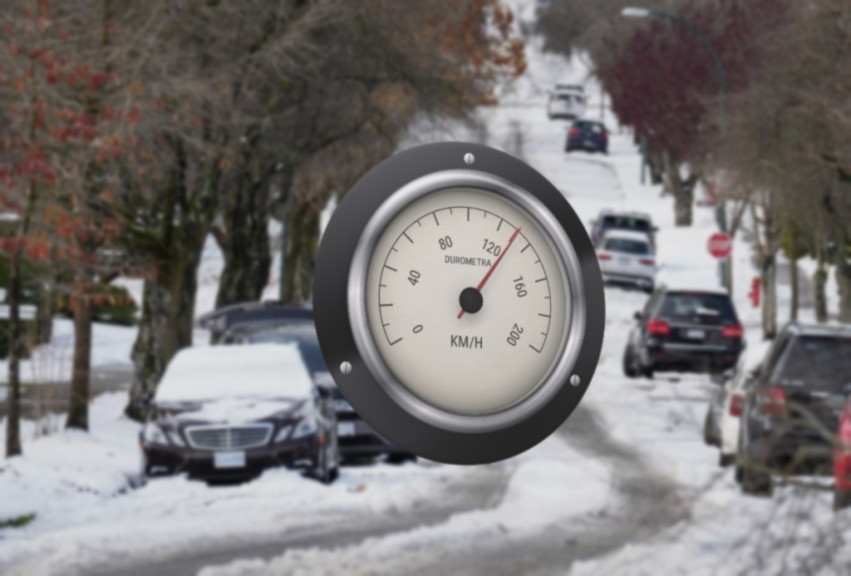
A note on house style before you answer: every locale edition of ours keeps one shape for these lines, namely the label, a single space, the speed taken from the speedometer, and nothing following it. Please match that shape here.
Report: 130 km/h
